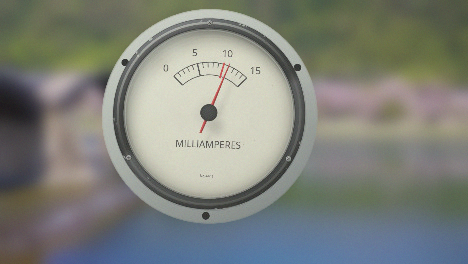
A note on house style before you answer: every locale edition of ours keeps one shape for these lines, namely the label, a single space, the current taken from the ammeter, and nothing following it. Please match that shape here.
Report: 11 mA
